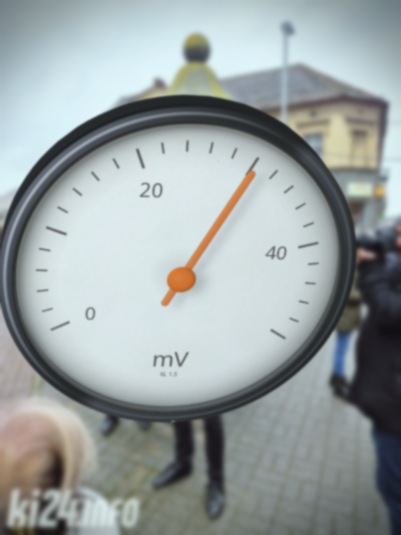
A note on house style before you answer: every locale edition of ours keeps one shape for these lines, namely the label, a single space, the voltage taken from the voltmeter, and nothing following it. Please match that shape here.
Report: 30 mV
